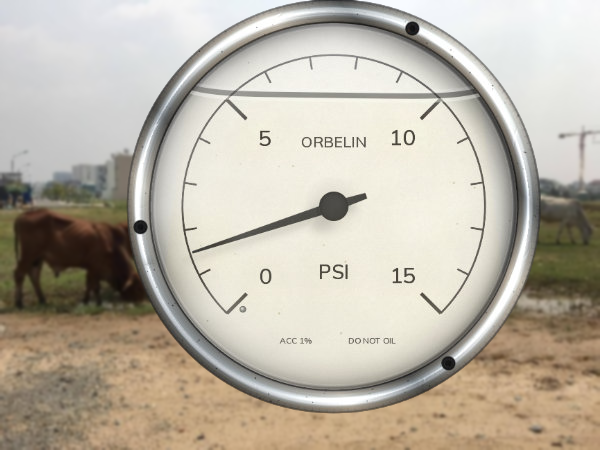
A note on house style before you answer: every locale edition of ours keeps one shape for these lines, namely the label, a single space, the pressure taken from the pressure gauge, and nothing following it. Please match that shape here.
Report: 1.5 psi
